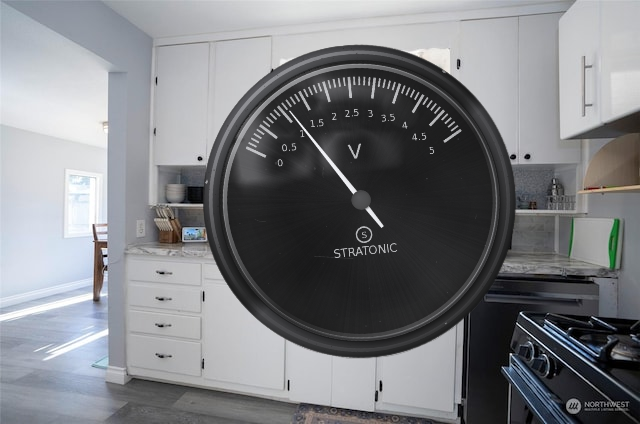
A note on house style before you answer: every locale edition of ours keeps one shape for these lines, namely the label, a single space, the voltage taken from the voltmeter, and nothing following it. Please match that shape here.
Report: 1.1 V
